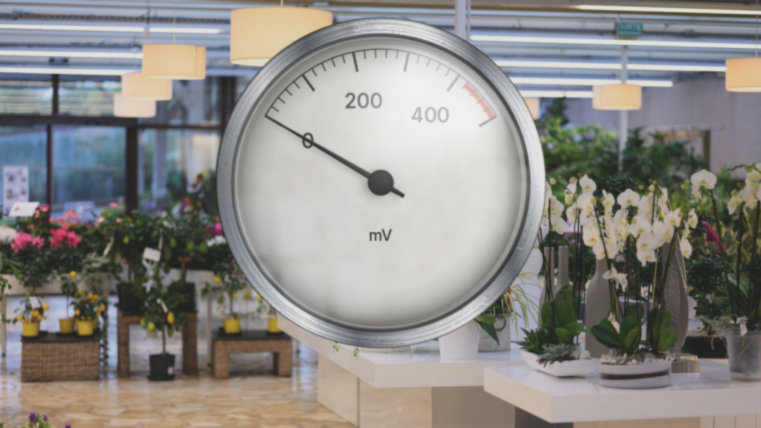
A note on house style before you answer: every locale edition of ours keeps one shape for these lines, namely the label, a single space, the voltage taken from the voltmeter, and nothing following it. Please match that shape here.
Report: 0 mV
